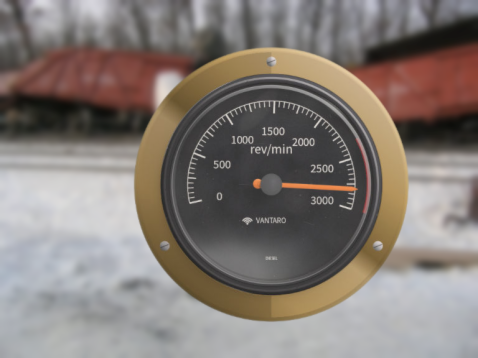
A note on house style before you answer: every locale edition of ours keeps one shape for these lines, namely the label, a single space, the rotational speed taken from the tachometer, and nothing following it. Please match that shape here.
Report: 2800 rpm
